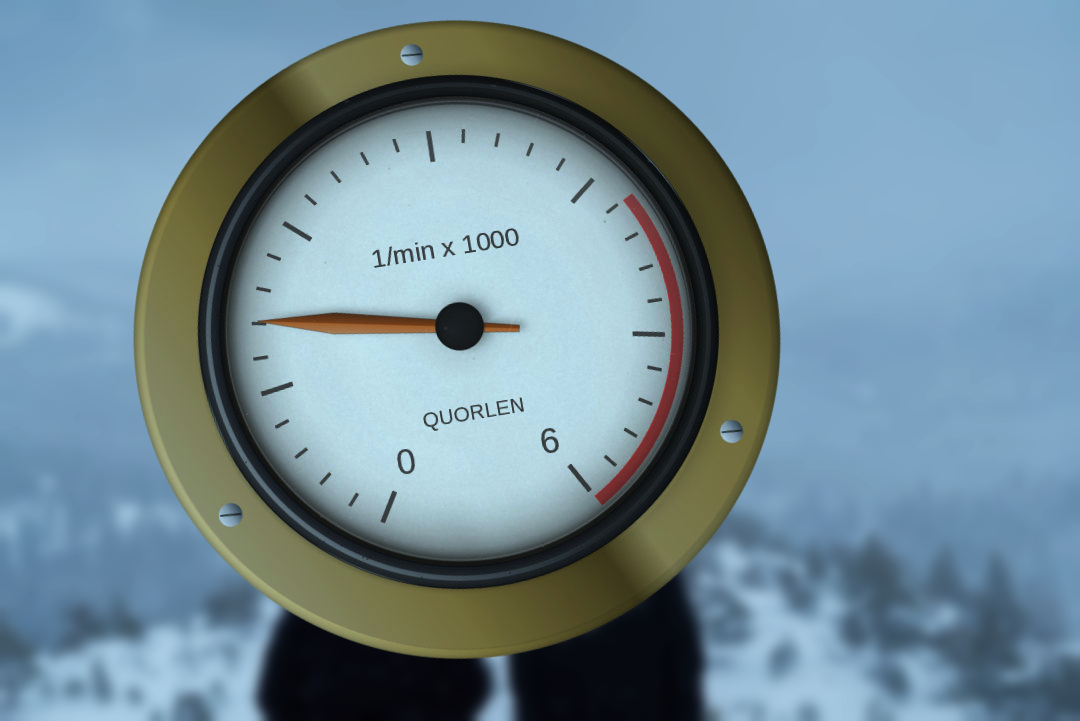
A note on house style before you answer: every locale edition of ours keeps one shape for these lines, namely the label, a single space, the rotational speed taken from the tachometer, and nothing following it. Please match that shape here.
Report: 1400 rpm
